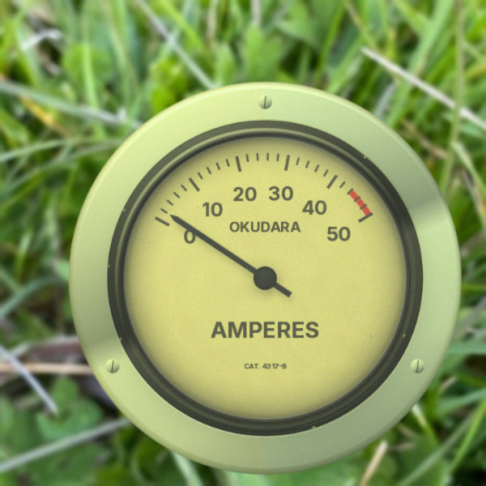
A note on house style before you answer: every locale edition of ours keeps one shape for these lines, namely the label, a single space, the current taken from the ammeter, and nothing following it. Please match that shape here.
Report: 2 A
